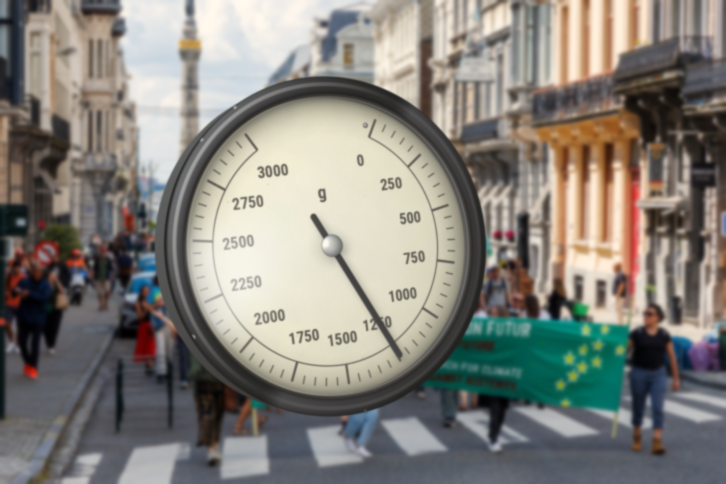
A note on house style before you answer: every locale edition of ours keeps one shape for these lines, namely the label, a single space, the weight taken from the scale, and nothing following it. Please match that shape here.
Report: 1250 g
